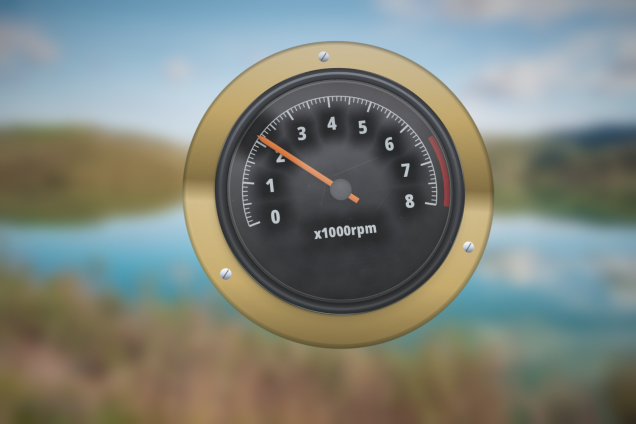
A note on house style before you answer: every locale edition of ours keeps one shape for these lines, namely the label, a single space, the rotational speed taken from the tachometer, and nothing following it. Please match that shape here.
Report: 2100 rpm
